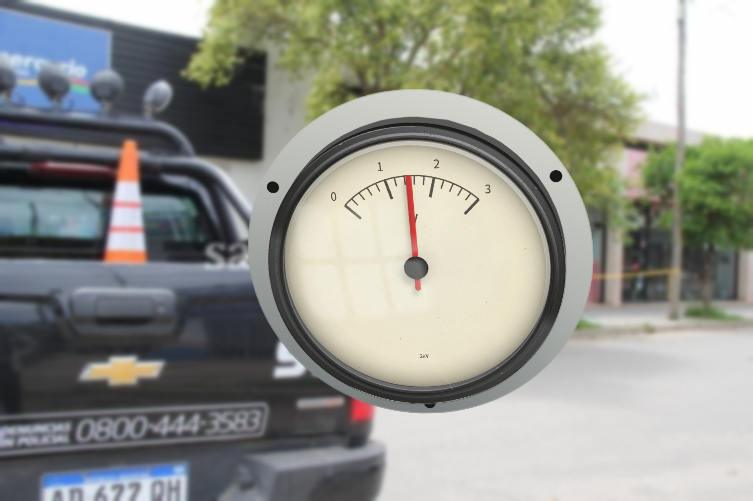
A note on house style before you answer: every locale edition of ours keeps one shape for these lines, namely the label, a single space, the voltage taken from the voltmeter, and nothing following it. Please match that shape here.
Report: 1.5 V
